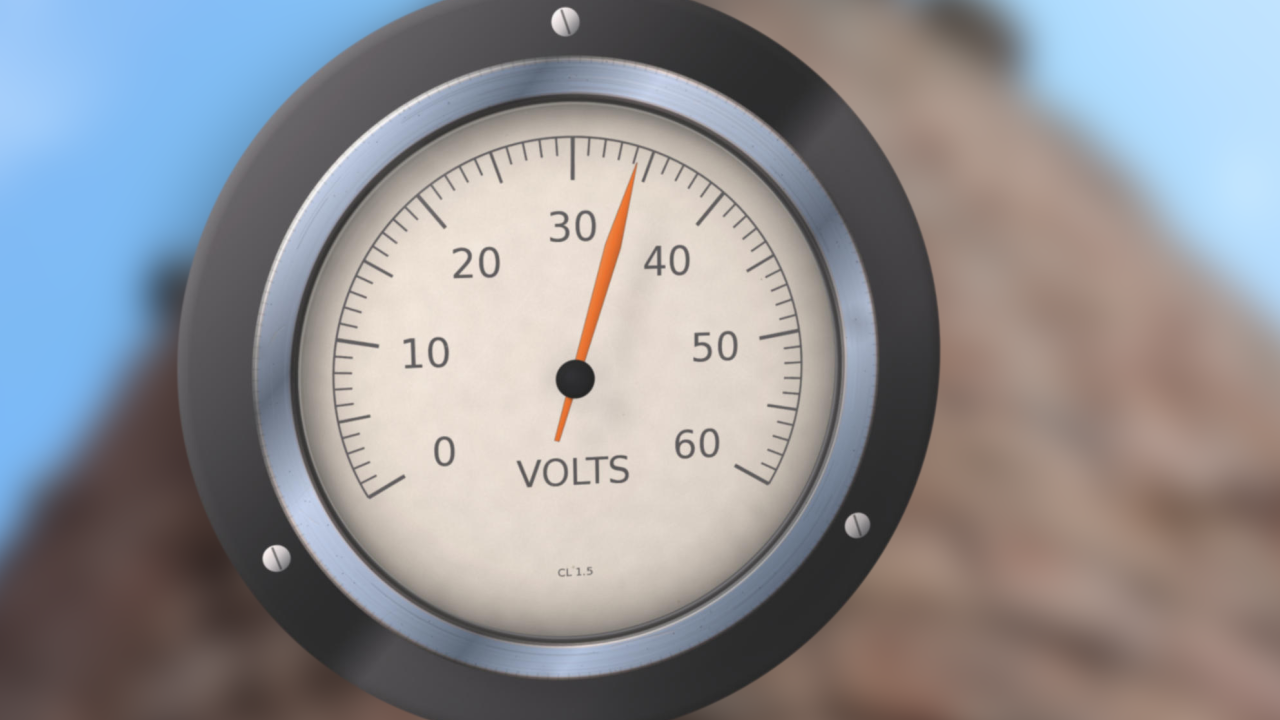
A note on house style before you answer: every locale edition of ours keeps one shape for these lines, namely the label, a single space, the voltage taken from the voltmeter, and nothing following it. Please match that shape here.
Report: 34 V
